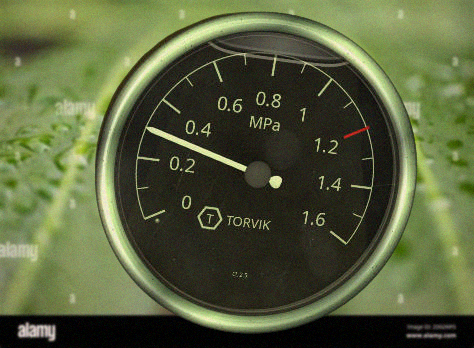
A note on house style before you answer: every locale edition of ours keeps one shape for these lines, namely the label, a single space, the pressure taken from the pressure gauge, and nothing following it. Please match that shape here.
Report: 0.3 MPa
